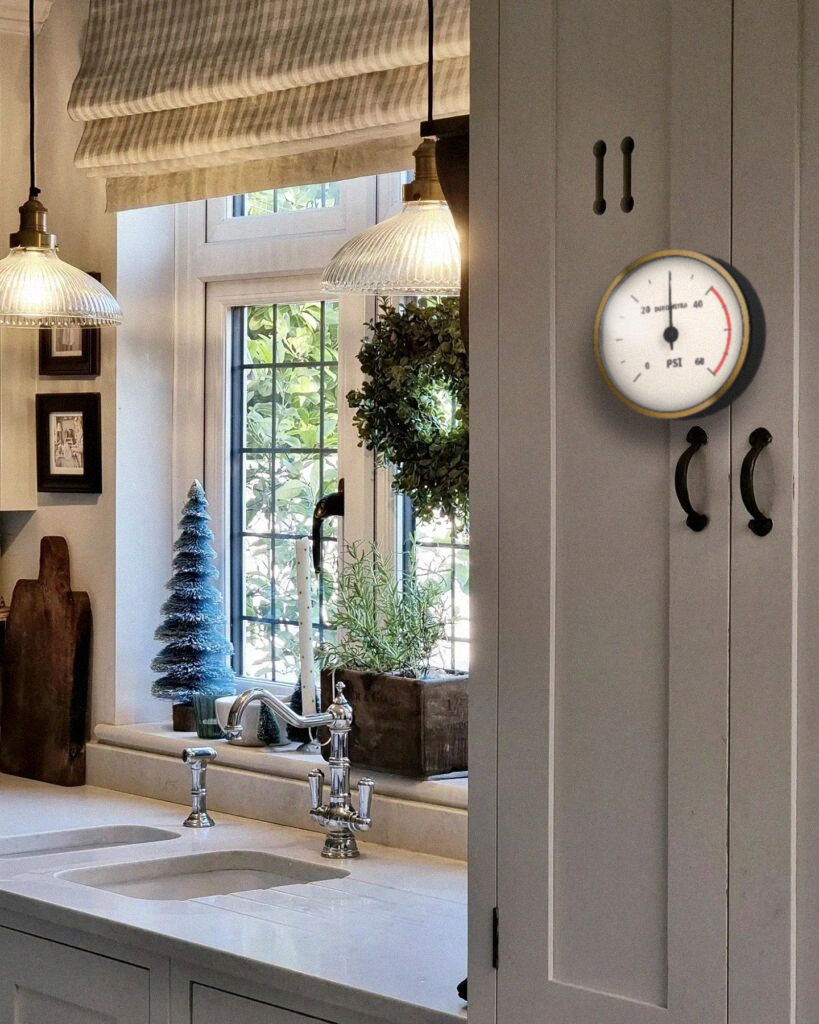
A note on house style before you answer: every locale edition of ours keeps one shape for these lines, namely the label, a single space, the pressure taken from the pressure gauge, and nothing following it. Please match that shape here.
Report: 30 psi
